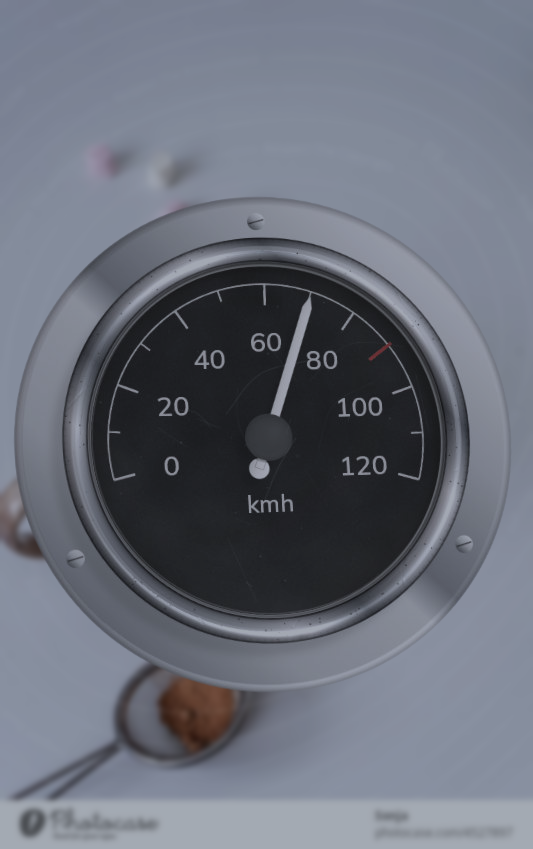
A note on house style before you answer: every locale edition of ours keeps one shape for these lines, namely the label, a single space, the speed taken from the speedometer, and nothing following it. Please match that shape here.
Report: 70 km/h
